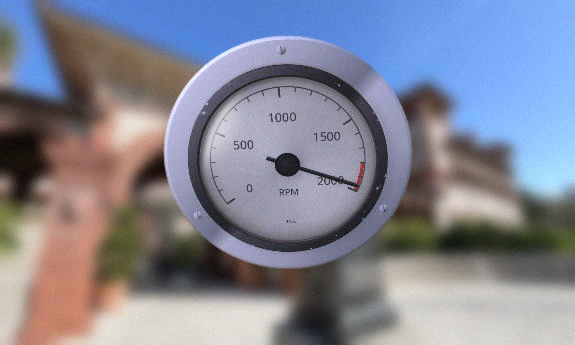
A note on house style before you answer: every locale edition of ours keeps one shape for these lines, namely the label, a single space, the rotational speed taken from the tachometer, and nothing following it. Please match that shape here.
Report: 1950 rpm
